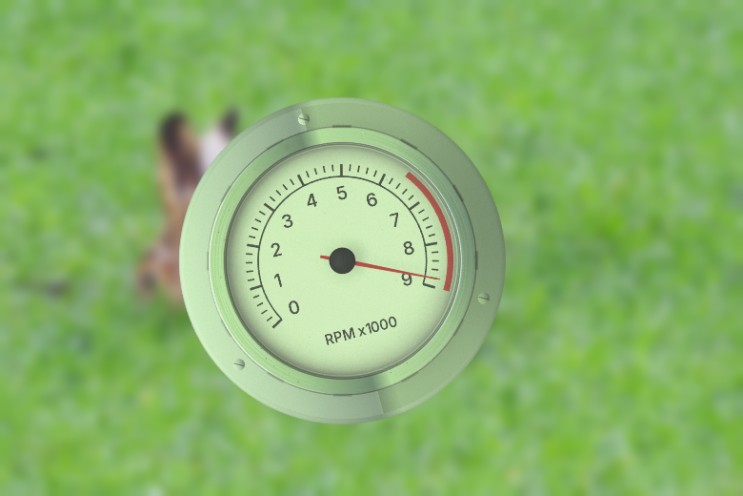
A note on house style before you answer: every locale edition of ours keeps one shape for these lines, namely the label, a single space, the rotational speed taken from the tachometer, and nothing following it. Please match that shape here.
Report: 8800 rpm
